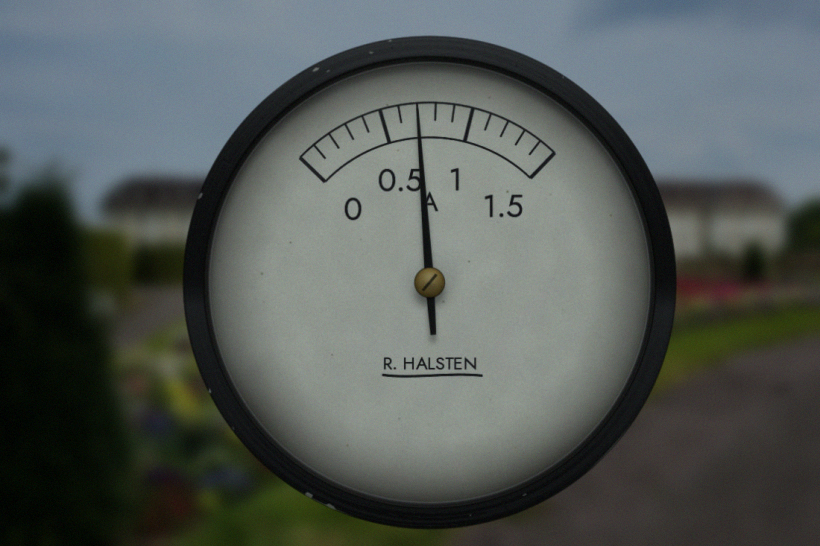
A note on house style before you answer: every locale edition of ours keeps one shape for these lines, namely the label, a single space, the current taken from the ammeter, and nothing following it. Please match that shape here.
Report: 0.7 A
